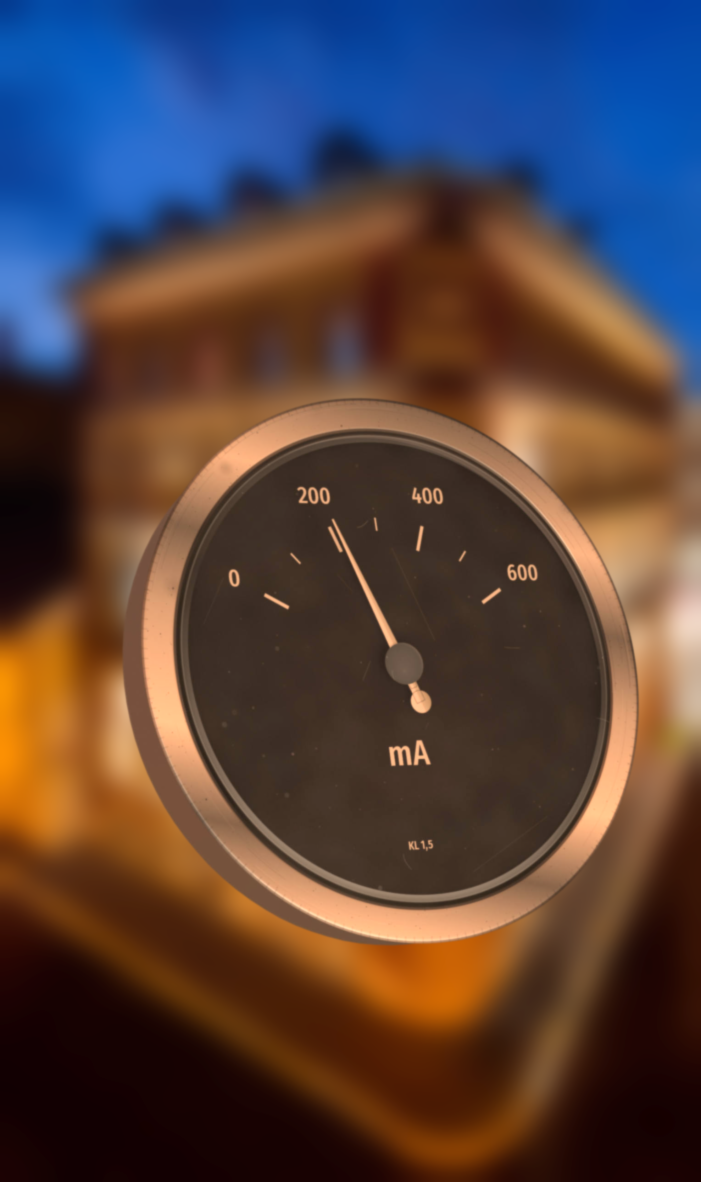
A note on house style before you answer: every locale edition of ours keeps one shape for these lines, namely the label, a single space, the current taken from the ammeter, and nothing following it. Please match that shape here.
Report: 200 mA
